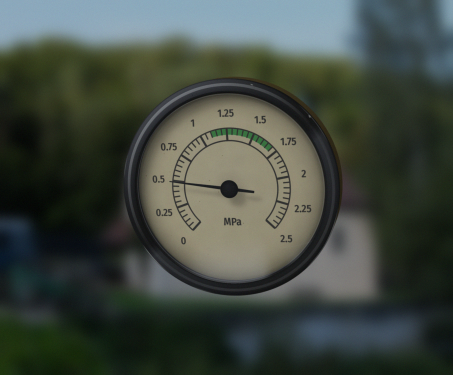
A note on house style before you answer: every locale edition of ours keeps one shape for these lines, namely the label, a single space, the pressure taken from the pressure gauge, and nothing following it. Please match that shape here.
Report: 0.5 MPa
